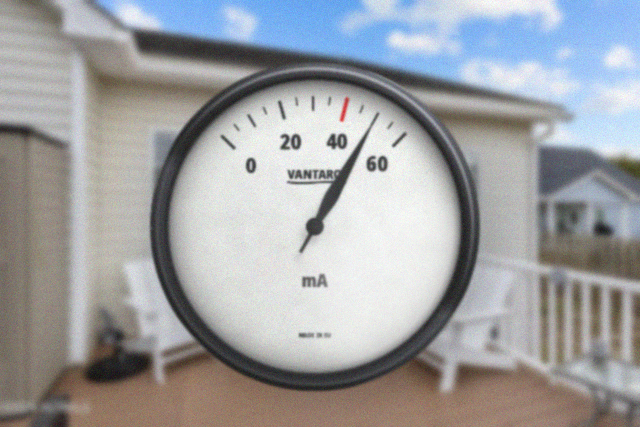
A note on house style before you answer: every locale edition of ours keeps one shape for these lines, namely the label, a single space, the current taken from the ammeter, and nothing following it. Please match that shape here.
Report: 50 mA
